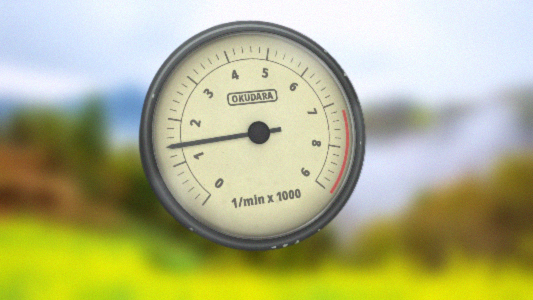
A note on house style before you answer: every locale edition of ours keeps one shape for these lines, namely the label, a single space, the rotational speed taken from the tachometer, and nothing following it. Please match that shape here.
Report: 1400 rpm
